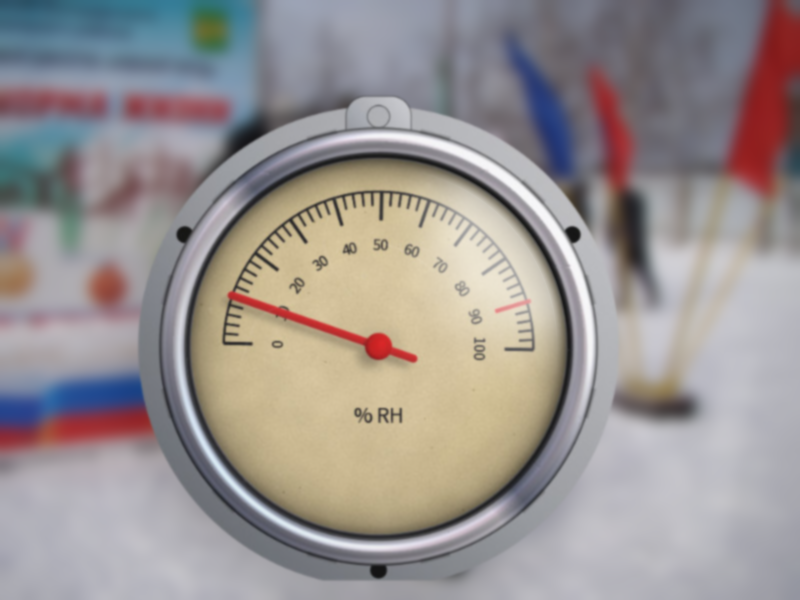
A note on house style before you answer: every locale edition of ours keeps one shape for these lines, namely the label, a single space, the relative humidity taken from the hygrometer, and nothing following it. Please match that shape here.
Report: 10 %
